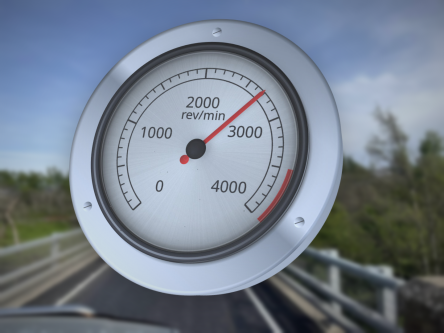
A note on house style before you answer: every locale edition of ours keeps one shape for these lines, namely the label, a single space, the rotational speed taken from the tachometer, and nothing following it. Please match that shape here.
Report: 2700 rpm
